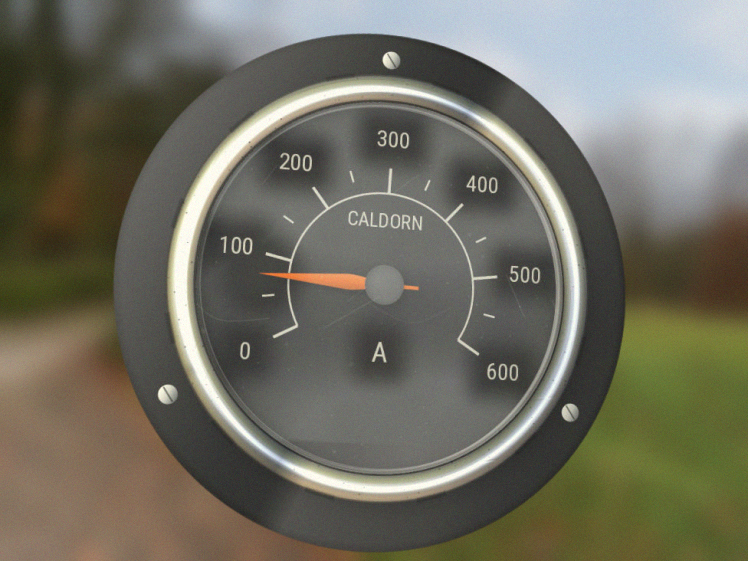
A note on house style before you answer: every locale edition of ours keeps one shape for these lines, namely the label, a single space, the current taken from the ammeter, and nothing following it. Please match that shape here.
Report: 75 A
